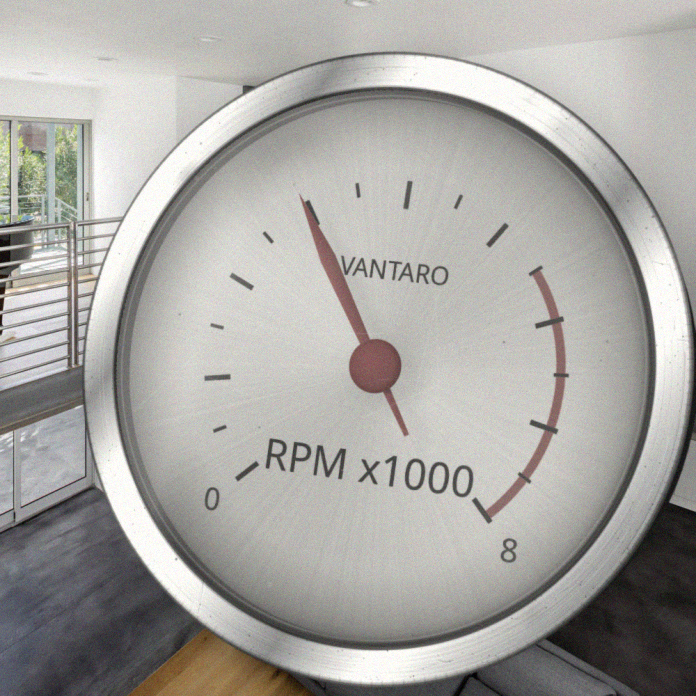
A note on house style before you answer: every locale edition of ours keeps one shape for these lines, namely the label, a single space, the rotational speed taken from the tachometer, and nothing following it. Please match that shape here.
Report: 3000 rpm
